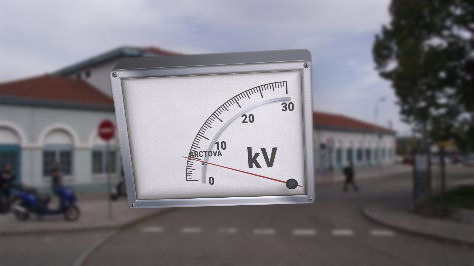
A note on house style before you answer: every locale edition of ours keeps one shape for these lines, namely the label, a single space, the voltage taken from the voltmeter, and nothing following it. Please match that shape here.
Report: 5 kV
